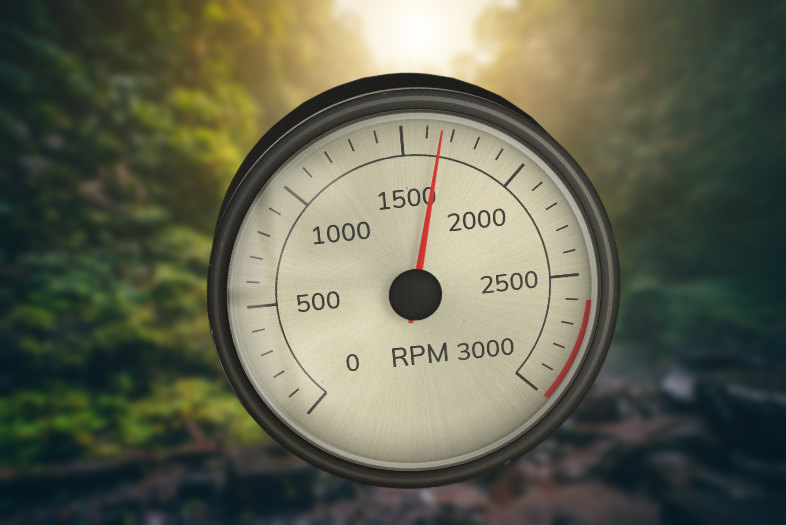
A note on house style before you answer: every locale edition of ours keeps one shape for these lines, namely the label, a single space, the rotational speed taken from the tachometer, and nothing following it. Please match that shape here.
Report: 1650 rpm
